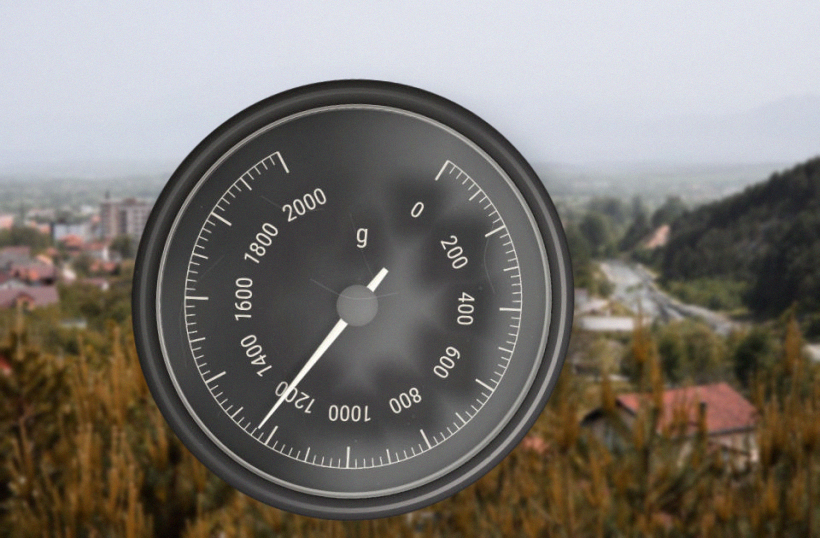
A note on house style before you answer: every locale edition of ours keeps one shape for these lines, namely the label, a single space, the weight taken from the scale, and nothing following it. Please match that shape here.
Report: 1240 g
